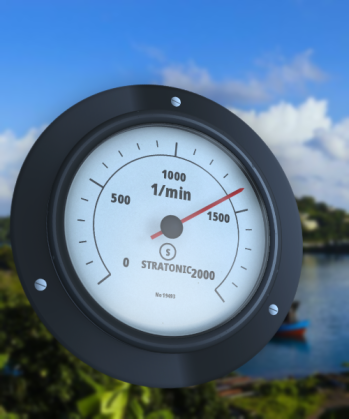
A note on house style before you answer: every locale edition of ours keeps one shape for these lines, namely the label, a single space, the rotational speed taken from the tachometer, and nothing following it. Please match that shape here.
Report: 1400 rpm
